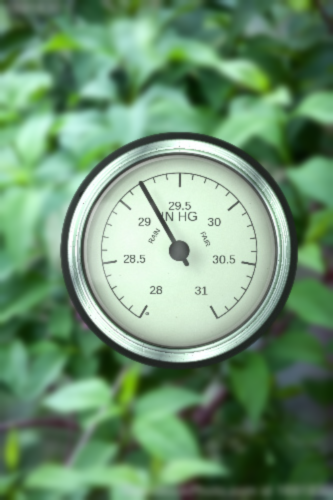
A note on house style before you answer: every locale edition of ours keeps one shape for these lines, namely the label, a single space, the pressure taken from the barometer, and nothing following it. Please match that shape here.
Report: 29.2 inHg
